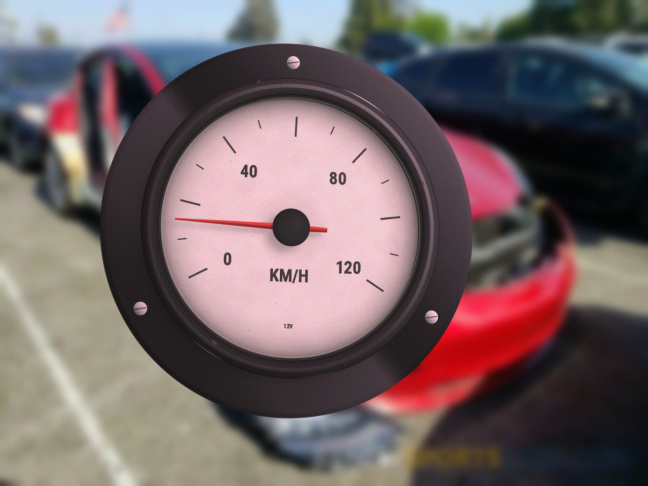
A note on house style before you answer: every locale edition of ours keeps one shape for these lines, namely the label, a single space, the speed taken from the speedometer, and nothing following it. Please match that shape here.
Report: 15 km/h
